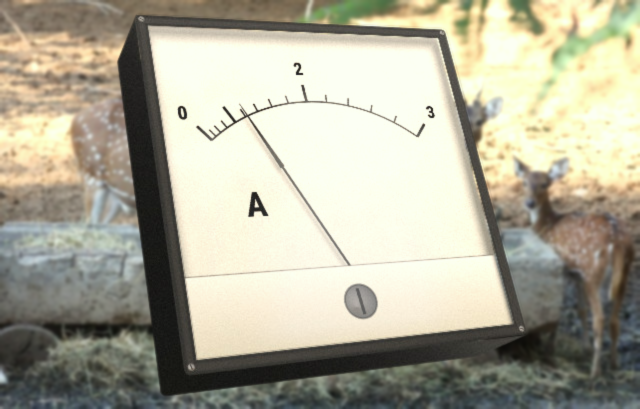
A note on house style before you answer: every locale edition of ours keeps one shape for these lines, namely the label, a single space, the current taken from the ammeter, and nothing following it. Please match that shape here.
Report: 1.2 A
